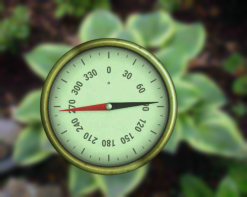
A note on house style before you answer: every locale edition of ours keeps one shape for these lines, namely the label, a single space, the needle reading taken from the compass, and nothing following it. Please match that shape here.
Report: 265 °
